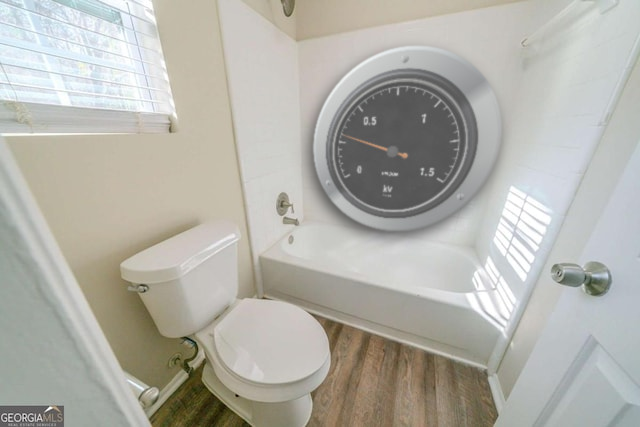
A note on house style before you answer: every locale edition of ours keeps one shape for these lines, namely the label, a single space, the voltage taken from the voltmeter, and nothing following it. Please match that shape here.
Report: 0.3 kV
